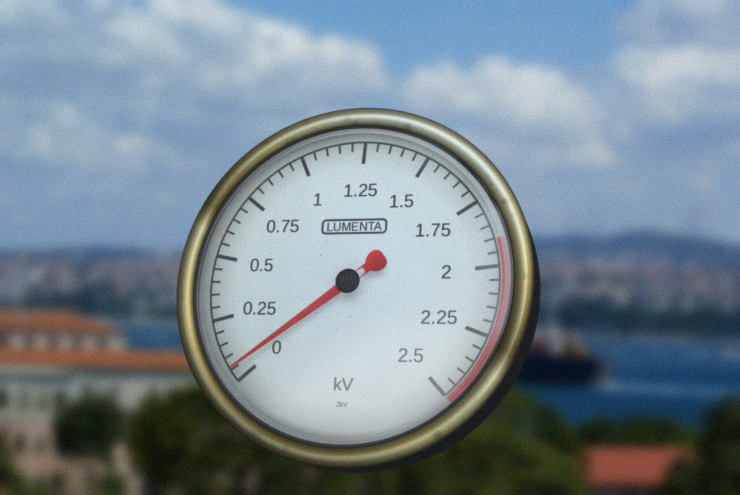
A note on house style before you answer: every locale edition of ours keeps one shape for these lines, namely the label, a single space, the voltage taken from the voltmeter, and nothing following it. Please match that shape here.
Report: 0.05 kV
